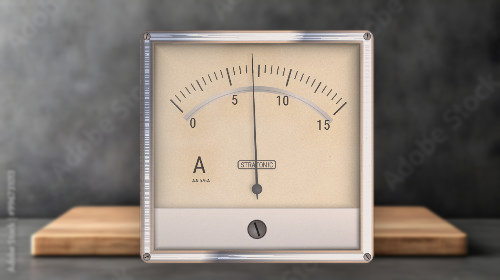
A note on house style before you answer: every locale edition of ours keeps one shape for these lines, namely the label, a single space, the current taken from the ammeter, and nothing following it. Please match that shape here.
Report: 7 A
